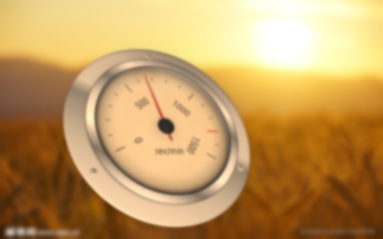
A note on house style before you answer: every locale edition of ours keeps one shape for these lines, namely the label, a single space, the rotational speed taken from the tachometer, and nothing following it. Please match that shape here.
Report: 650 rpm
